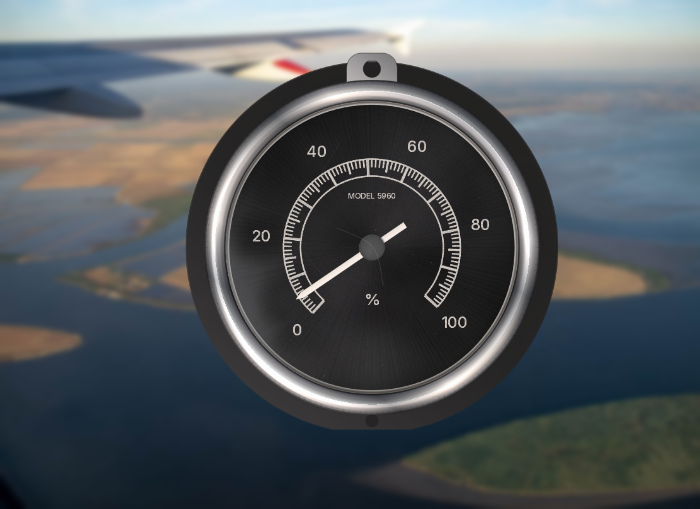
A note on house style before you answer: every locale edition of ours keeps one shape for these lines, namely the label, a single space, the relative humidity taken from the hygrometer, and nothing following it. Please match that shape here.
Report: 5 %
